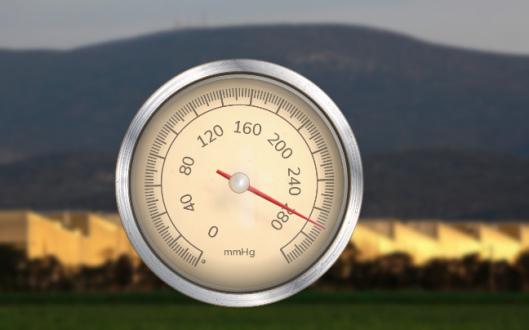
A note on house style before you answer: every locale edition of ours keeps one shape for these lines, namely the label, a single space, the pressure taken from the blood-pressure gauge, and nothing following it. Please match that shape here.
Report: 270 mmHg
